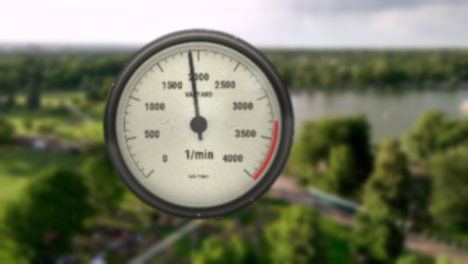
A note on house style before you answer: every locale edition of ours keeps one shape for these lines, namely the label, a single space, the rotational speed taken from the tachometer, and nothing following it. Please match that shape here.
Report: 1900 rpm
